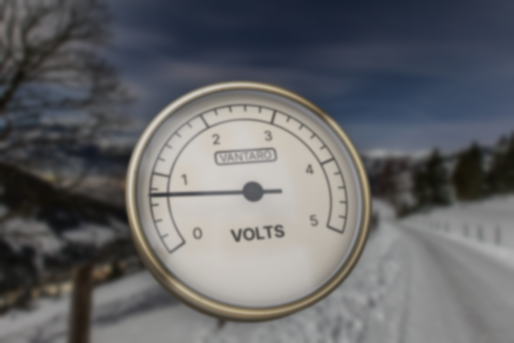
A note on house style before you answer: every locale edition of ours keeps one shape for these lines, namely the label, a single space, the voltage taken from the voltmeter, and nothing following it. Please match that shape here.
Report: 0.7 V
